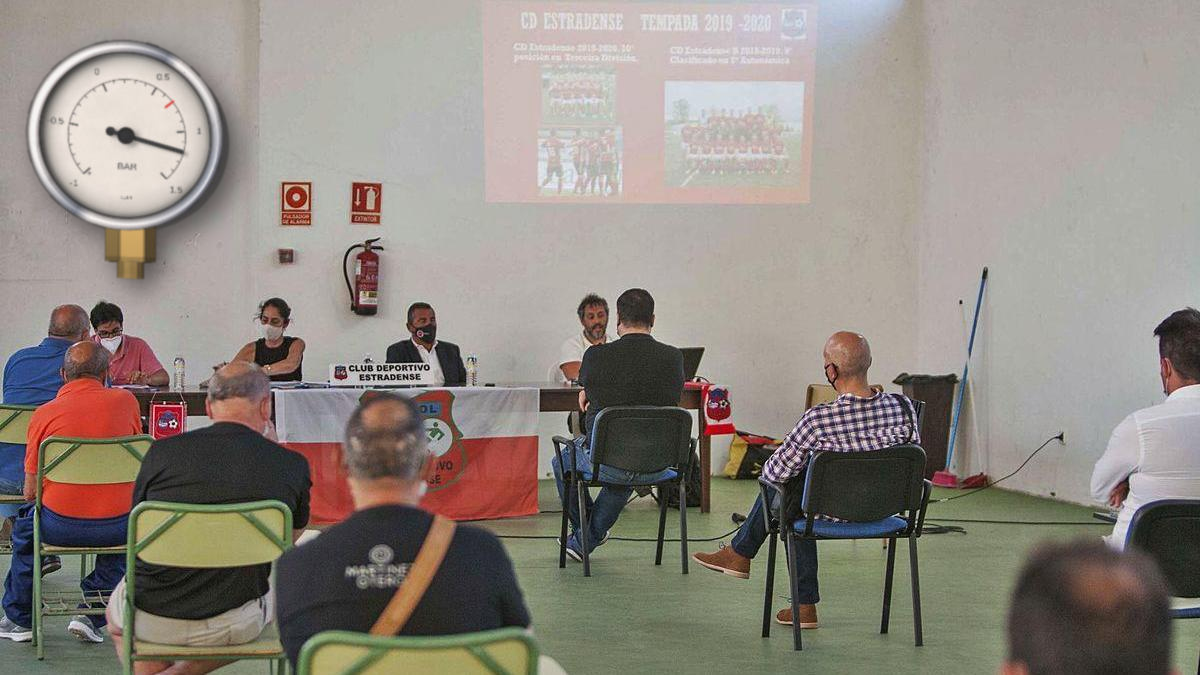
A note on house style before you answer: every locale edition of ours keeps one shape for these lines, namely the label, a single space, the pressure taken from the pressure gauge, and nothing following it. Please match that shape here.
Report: 1.2 bar
